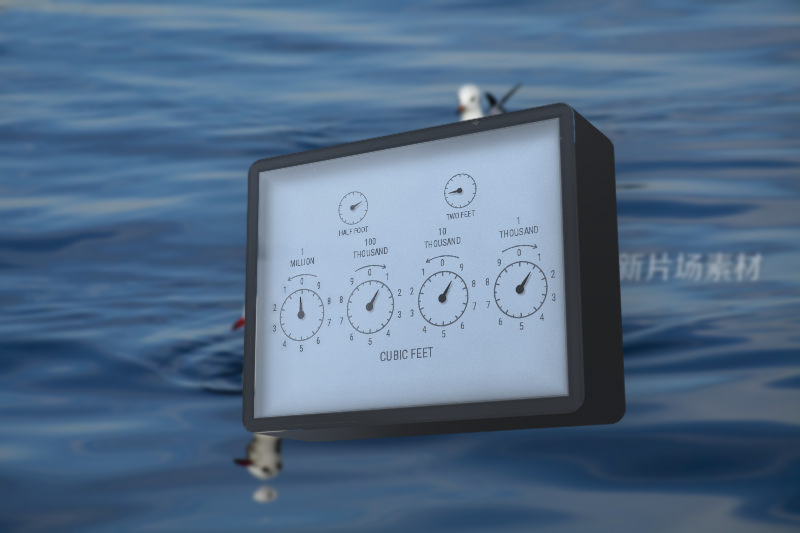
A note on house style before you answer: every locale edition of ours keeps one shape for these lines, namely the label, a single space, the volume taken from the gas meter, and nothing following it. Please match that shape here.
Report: 9100 ft³
